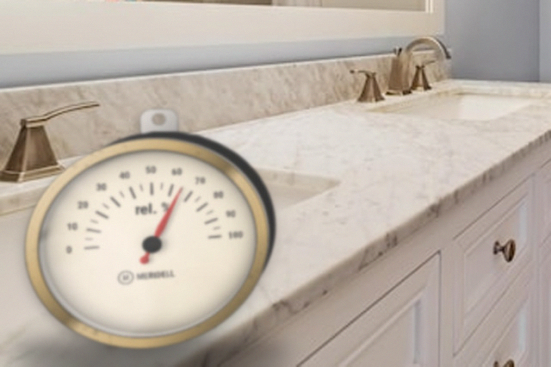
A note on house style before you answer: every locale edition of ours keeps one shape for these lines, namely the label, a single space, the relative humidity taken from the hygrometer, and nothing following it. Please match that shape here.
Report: 65 %
